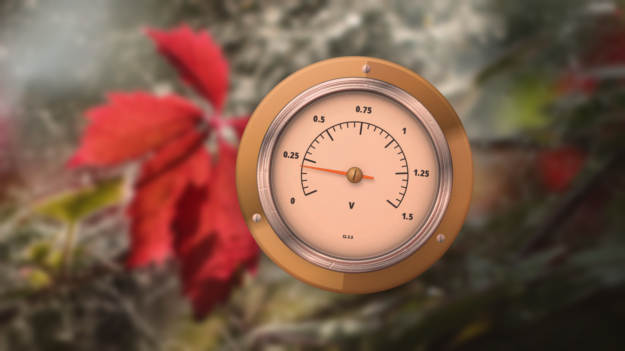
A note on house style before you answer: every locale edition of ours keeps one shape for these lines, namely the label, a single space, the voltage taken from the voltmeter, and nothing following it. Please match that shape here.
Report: 0.2 V
